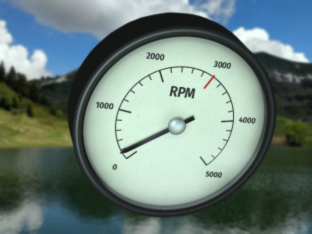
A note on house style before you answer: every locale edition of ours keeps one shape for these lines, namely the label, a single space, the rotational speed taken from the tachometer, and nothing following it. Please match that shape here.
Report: 200 rpm
